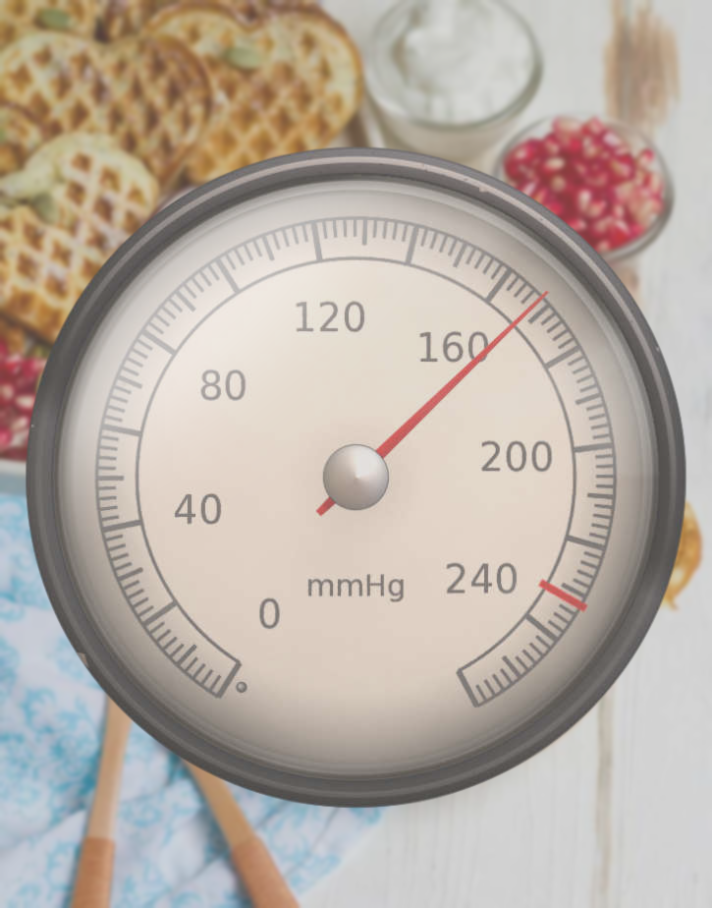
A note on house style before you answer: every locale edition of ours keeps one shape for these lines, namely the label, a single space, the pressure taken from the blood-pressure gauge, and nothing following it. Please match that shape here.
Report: 168 mmHg
